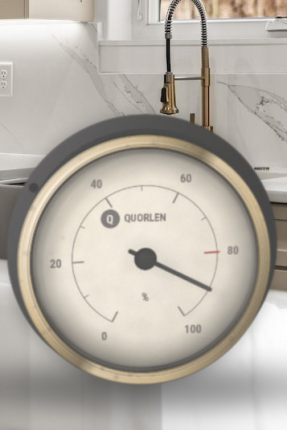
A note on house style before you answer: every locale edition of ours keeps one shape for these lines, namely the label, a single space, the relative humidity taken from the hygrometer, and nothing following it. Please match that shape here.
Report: 90 %
